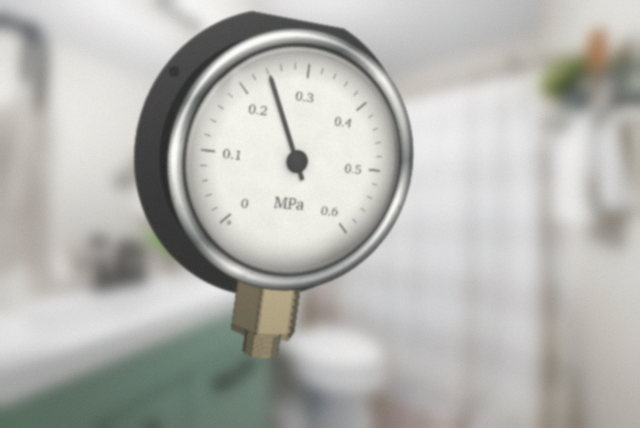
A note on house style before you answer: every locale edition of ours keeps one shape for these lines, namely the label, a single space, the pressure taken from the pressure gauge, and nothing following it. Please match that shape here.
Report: 0.24 MPa
